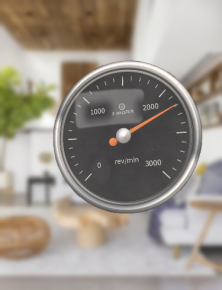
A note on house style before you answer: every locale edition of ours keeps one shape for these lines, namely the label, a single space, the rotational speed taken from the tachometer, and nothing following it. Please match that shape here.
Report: 2200 rpm
